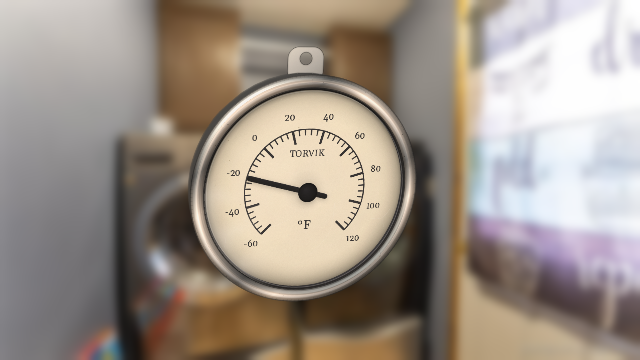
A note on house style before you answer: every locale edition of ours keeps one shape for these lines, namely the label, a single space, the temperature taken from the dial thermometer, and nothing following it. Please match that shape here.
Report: -20 °F
